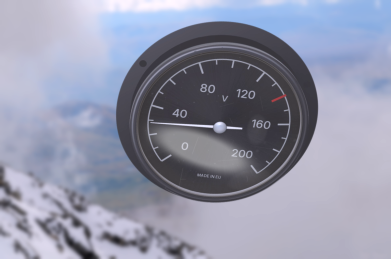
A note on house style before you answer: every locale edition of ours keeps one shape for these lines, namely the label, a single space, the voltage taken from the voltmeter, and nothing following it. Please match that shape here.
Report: 30 V
